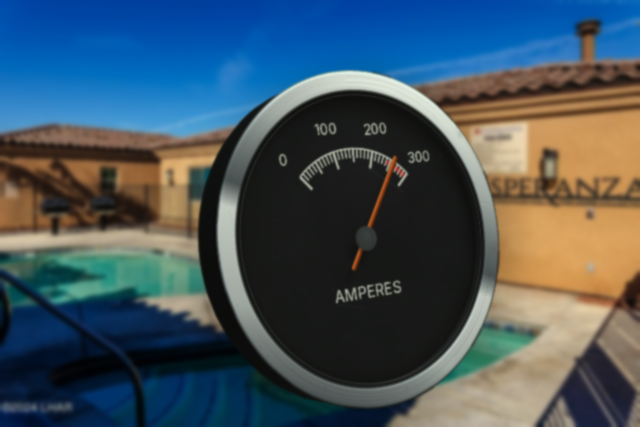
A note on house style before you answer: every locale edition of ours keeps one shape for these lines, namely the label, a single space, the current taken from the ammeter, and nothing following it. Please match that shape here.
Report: 250 A
